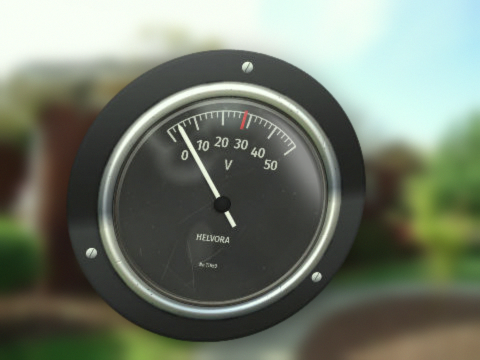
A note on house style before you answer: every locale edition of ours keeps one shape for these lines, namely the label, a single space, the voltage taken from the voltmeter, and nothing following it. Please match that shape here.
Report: 4 V
